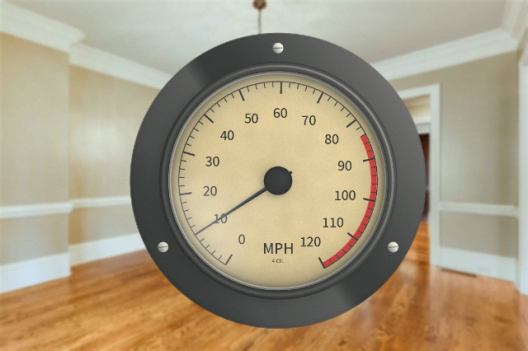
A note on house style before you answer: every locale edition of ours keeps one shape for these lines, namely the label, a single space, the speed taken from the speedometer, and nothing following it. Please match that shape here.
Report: 10 mph
